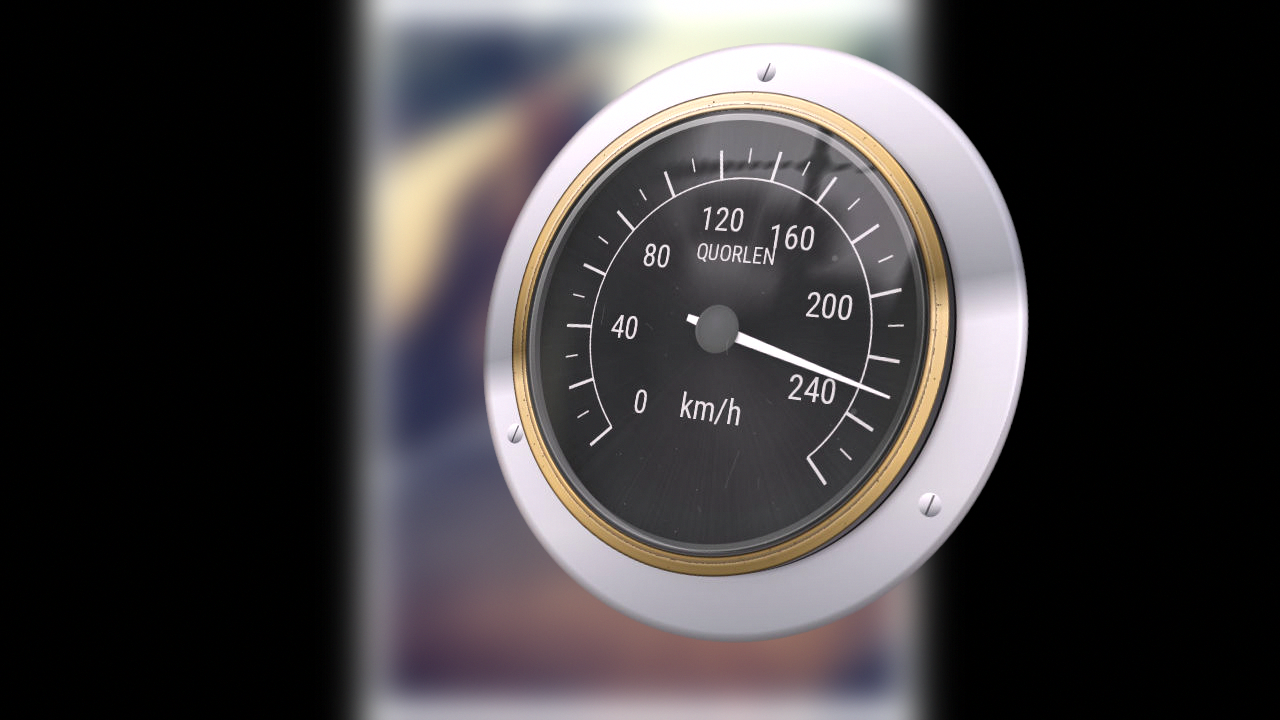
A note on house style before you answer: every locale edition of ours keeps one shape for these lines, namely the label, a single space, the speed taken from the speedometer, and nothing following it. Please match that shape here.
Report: 230 km/h
